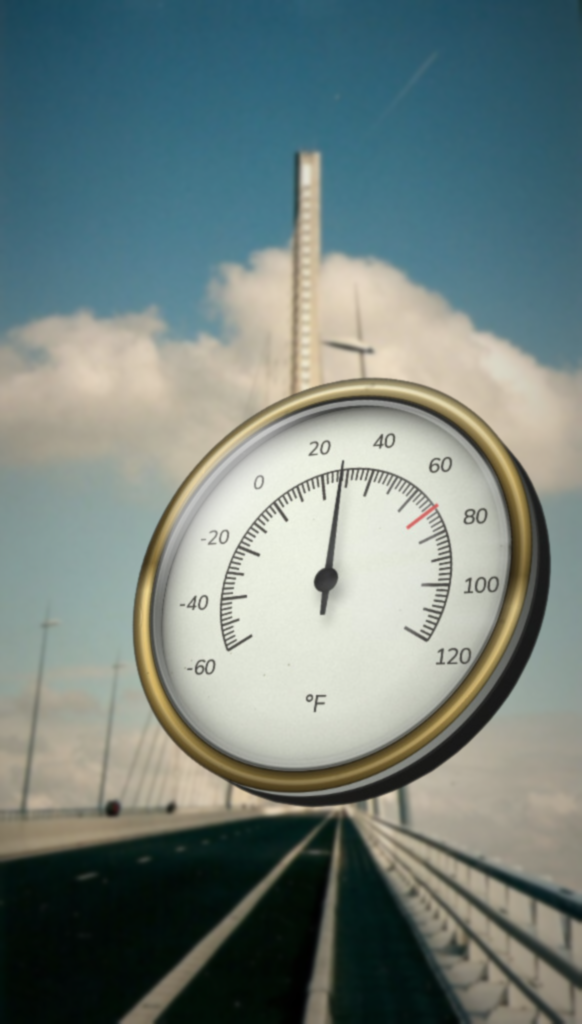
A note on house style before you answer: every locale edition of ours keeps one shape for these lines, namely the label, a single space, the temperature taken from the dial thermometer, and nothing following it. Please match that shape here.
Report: 30 °F
